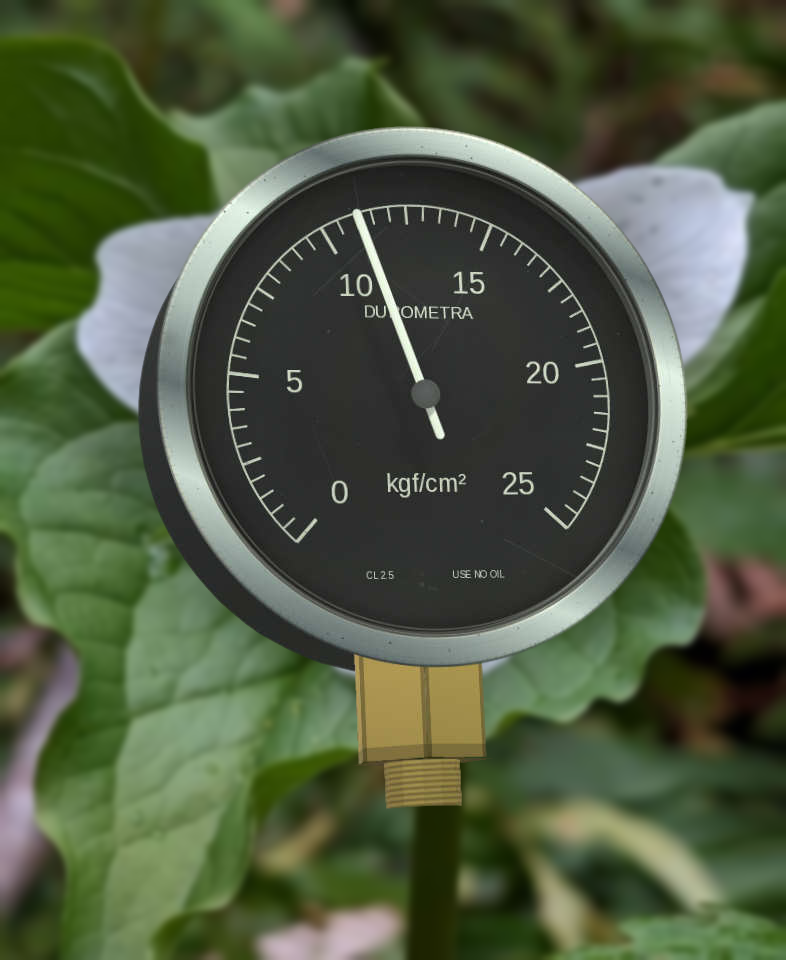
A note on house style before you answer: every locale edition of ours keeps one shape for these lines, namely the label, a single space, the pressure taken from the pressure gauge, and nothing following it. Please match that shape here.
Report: 11 kg/cm²
